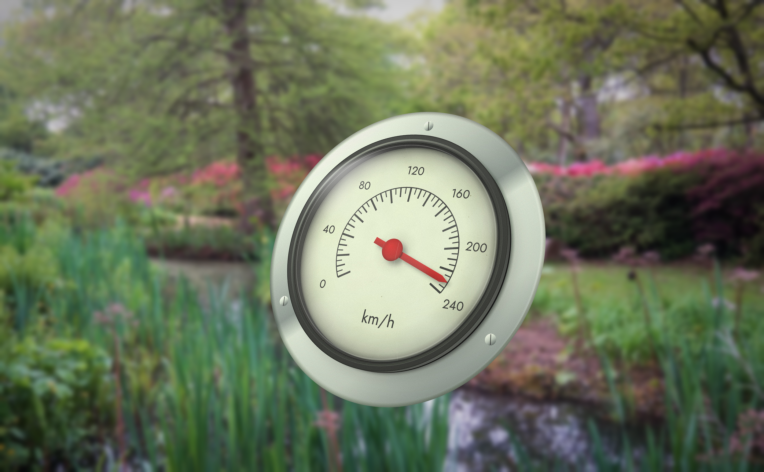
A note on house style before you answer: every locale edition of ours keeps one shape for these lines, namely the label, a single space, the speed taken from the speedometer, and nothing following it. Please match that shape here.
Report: 230 km/h
